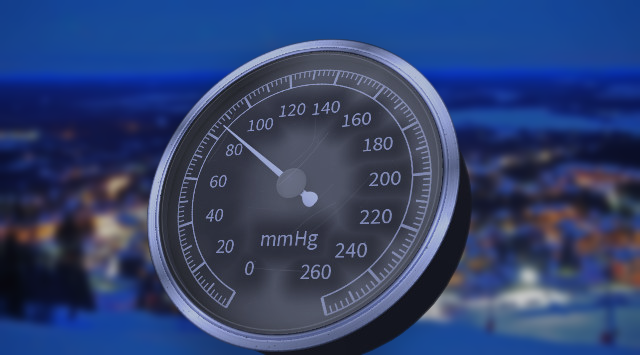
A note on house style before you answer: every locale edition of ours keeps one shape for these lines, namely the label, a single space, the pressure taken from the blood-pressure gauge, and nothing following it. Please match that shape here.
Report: 86 mmHg
